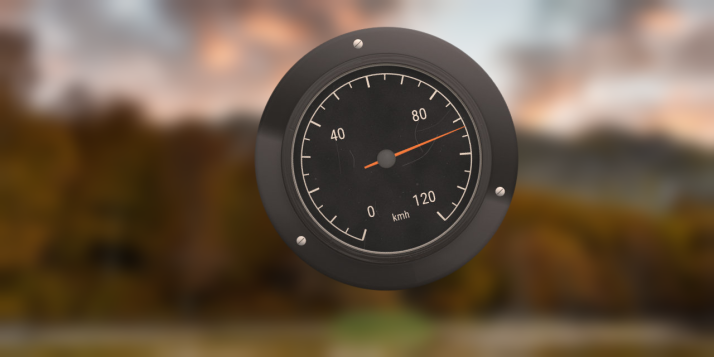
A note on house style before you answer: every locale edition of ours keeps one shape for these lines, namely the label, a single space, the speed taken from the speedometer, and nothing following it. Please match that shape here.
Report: 92.5 km/h
